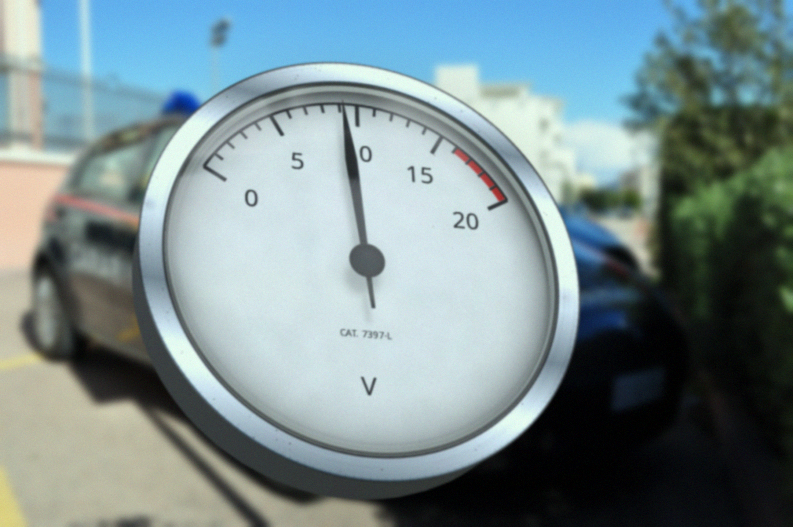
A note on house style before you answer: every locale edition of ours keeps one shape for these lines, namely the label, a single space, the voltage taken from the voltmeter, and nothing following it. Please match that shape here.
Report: 9 V
